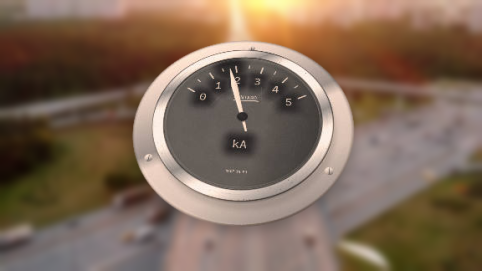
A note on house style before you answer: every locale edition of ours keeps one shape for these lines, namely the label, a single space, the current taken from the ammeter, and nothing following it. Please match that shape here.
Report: 1.75 kA
